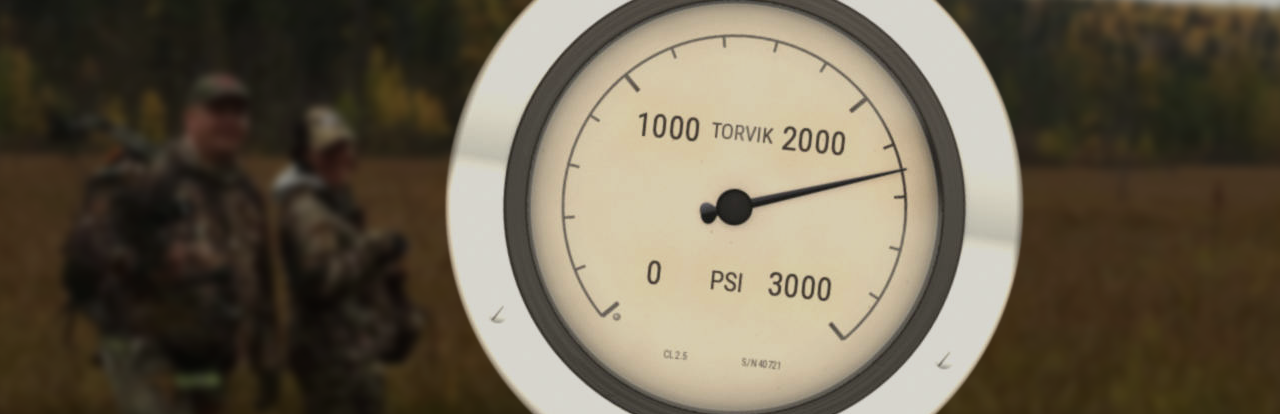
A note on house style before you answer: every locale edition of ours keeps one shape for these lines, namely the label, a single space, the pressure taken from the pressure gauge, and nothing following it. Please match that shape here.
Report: 2300 psi
